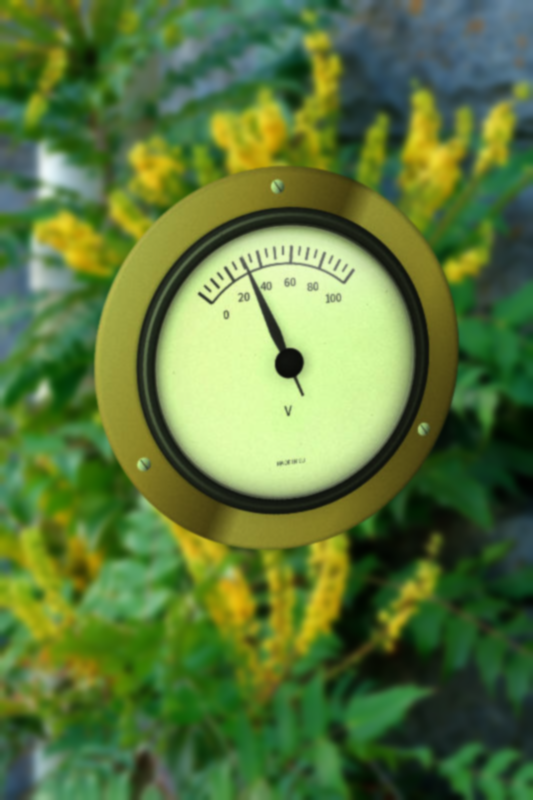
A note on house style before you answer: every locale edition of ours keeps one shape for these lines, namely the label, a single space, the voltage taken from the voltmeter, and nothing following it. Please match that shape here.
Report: 30 V
